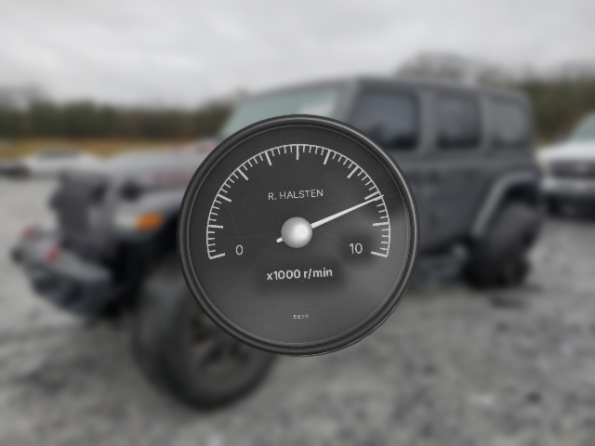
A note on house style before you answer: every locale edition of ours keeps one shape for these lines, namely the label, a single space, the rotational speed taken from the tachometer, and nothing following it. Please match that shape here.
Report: 8200 rpm
